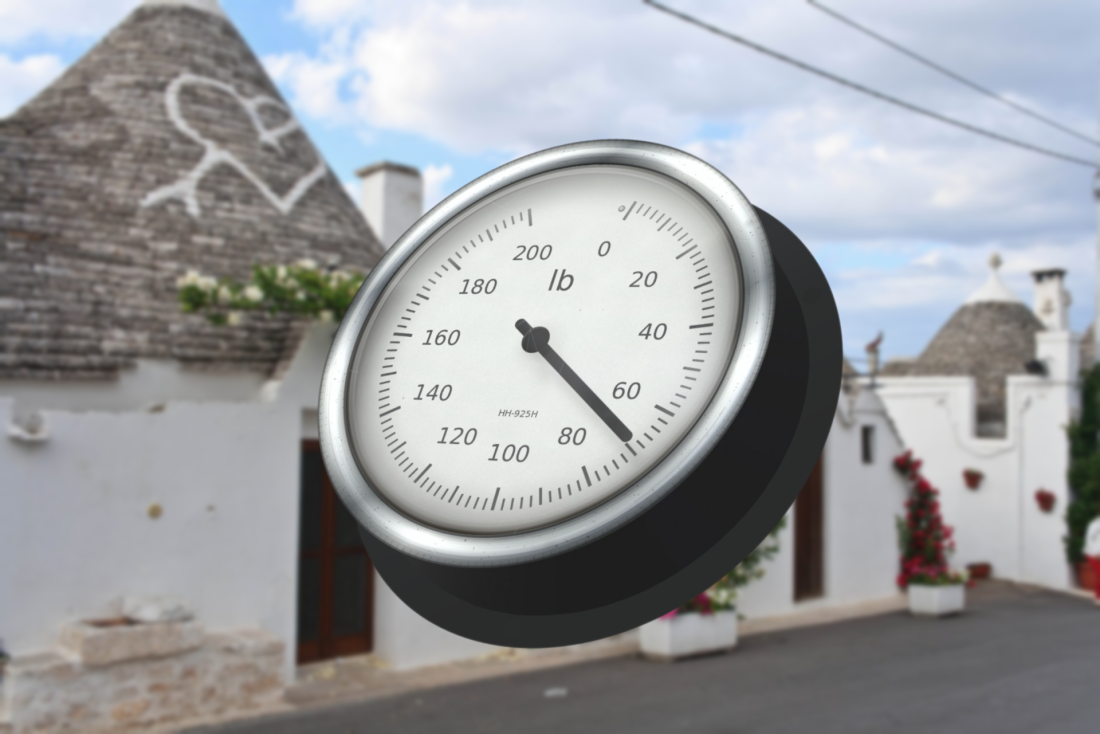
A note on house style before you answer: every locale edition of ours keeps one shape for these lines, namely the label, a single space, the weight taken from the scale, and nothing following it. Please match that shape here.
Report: 69 lb
